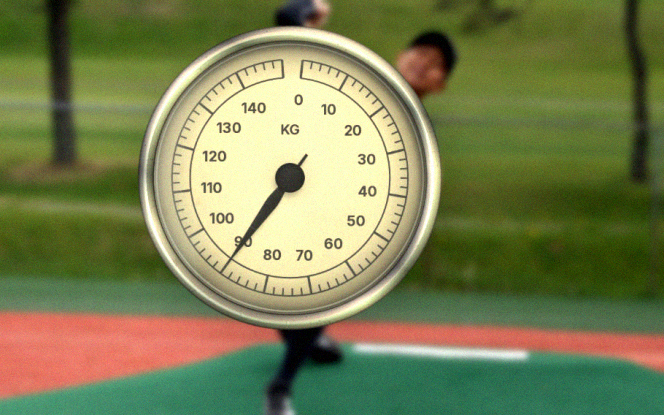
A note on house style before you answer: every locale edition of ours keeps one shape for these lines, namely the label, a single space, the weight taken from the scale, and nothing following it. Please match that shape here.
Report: 90 kg
